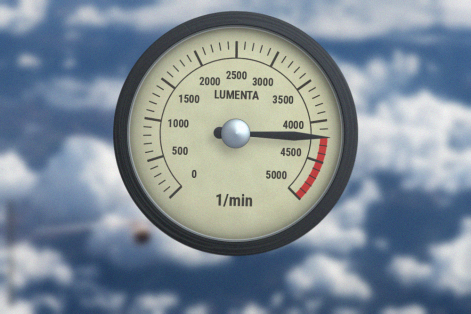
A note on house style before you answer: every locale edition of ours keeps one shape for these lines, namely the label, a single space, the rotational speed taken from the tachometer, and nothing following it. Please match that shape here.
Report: 4200 rpm
